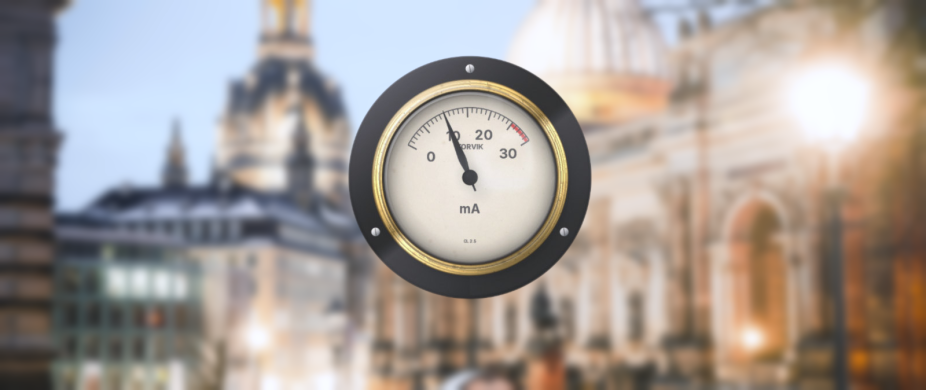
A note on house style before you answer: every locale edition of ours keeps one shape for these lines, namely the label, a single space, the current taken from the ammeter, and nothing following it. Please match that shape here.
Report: 10 mA
